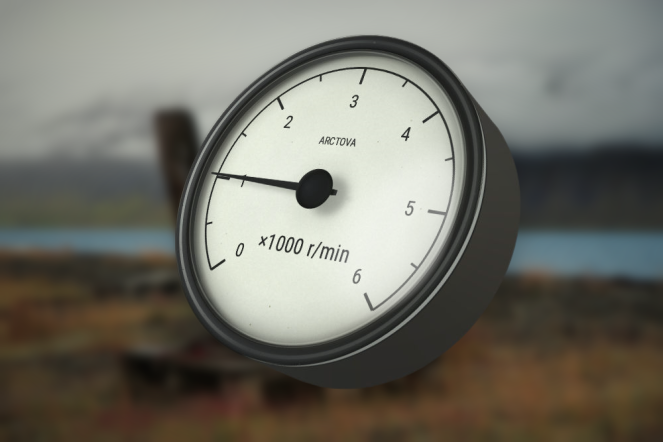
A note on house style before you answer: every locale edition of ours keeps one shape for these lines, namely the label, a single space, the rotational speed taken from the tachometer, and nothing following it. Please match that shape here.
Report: 1000 rpm
